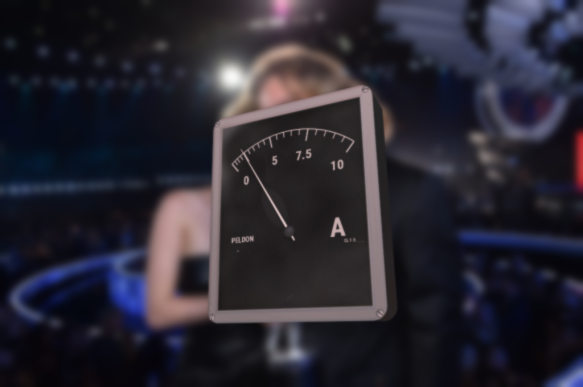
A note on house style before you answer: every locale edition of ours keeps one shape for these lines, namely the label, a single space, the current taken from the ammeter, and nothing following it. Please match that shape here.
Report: 2.5 A
